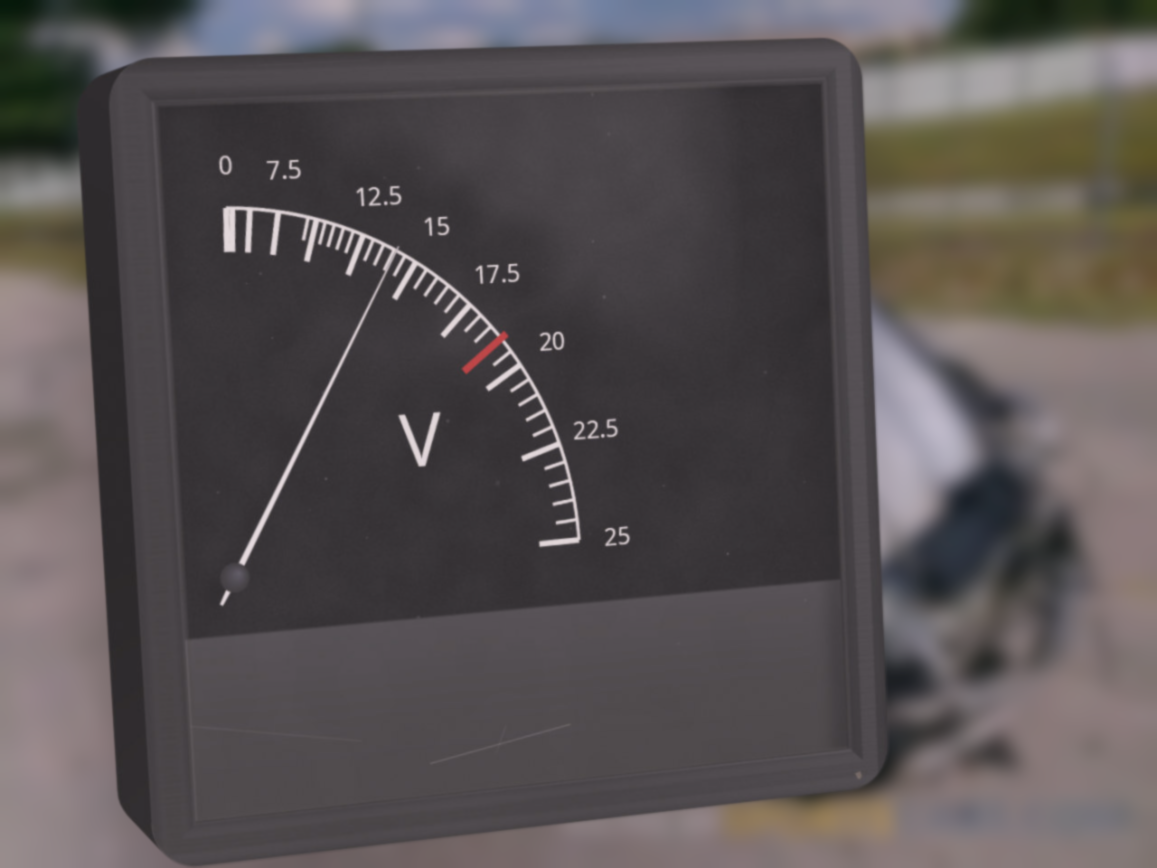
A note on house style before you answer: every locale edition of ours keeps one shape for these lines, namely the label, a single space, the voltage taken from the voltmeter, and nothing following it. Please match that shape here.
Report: 14 V
